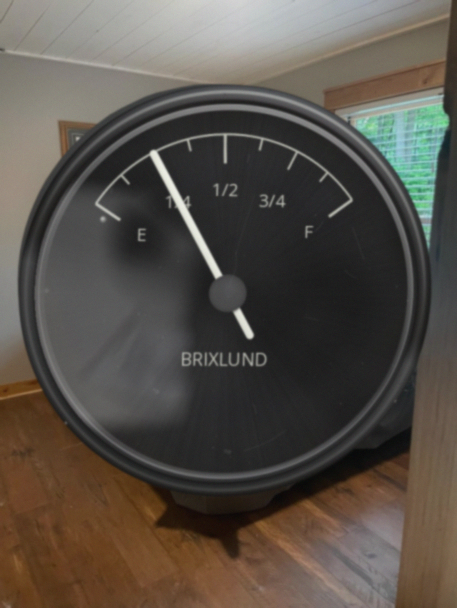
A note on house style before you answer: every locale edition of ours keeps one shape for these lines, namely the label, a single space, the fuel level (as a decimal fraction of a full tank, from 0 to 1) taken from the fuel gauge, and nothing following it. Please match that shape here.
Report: 0.25
